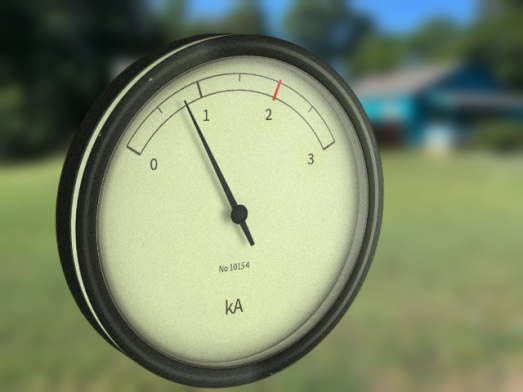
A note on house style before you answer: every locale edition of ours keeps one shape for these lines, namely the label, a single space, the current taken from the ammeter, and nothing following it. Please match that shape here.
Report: 0.75 kA
